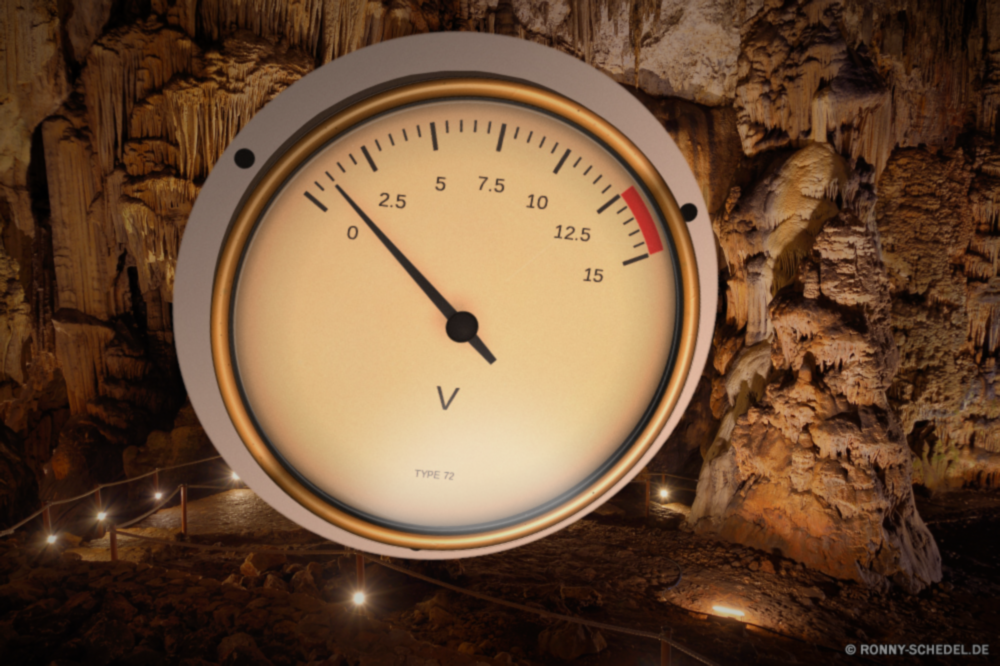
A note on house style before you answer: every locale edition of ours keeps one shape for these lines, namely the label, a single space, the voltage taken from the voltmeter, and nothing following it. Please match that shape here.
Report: 1 V
